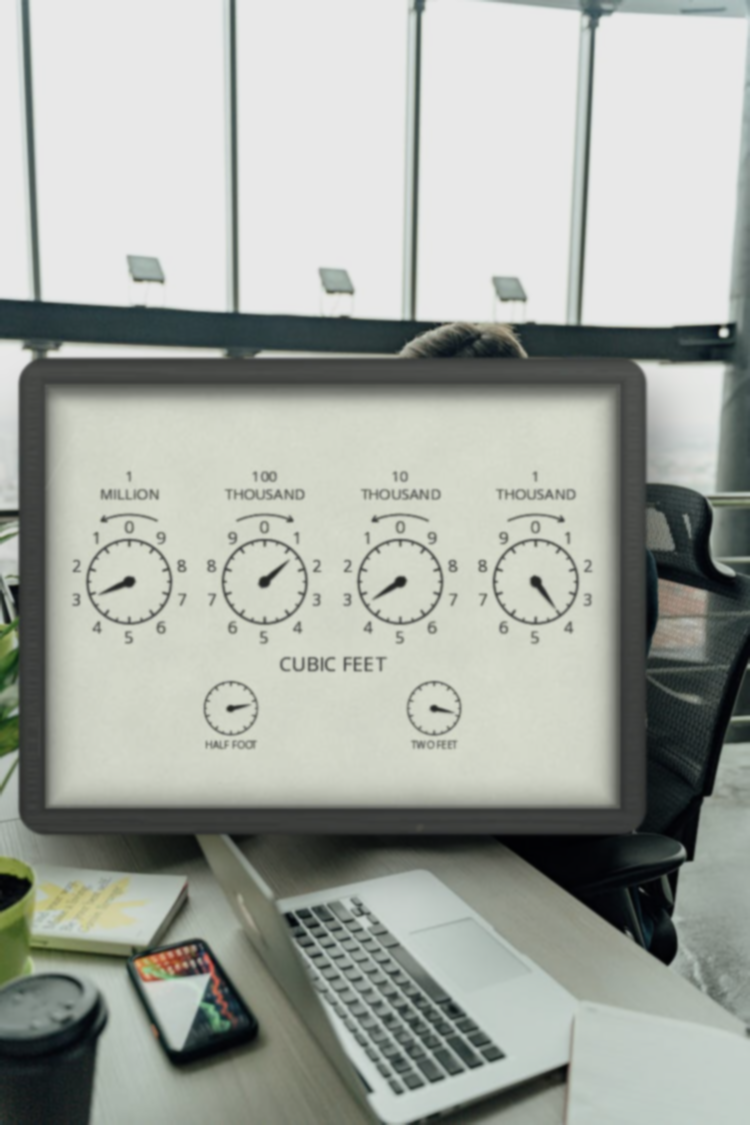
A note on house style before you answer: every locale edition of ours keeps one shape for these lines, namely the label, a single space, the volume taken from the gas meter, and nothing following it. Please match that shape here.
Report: 313400 ft³
